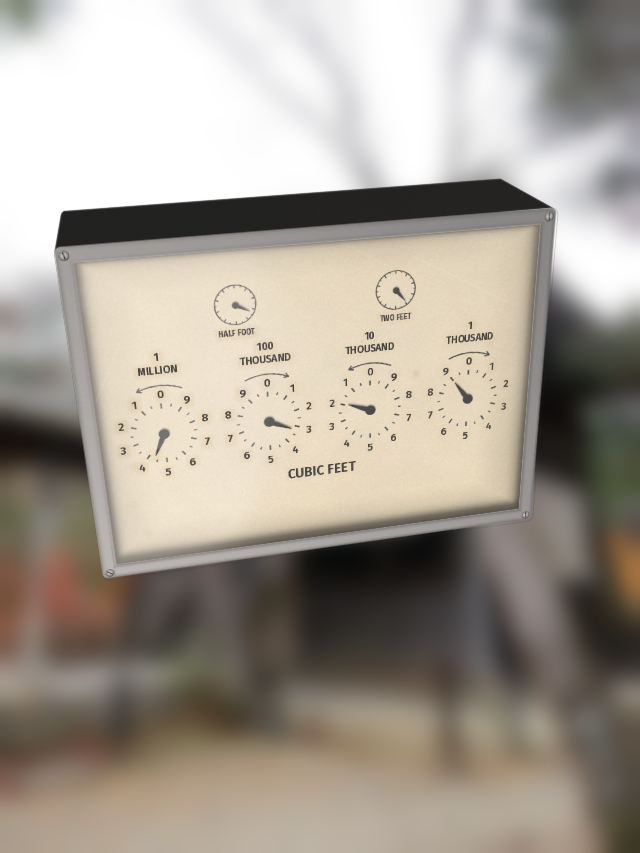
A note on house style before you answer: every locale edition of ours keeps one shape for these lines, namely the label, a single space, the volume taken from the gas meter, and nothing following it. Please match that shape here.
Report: 431900 ft³
